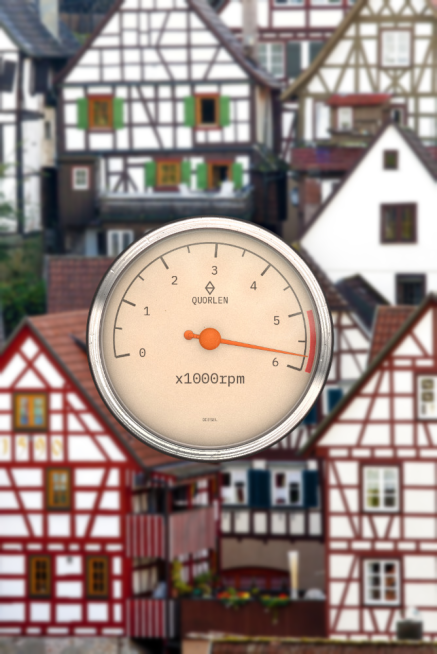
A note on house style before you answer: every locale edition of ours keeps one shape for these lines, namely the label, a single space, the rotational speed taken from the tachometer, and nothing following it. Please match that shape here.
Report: 5750 rpm
